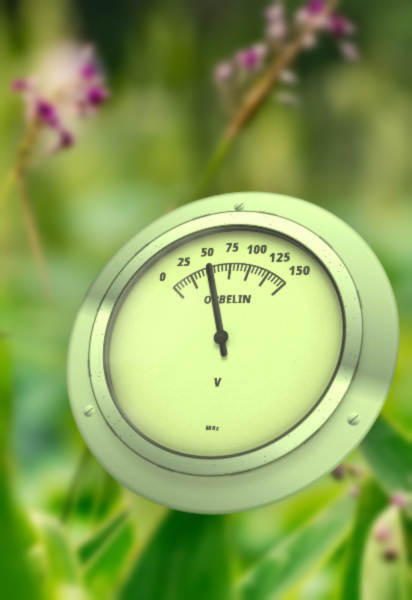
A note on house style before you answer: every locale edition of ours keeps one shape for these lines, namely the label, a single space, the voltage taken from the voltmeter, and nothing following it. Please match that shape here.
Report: 50 V
